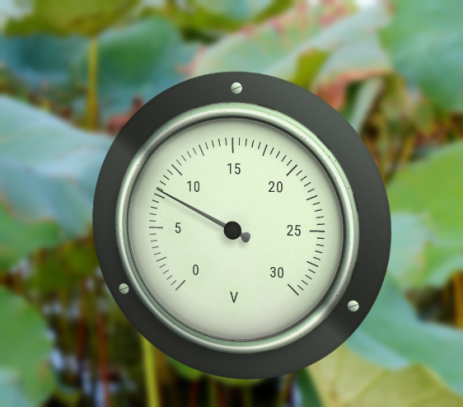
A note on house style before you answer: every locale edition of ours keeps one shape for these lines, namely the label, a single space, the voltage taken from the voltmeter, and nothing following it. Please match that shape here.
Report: 8 V
